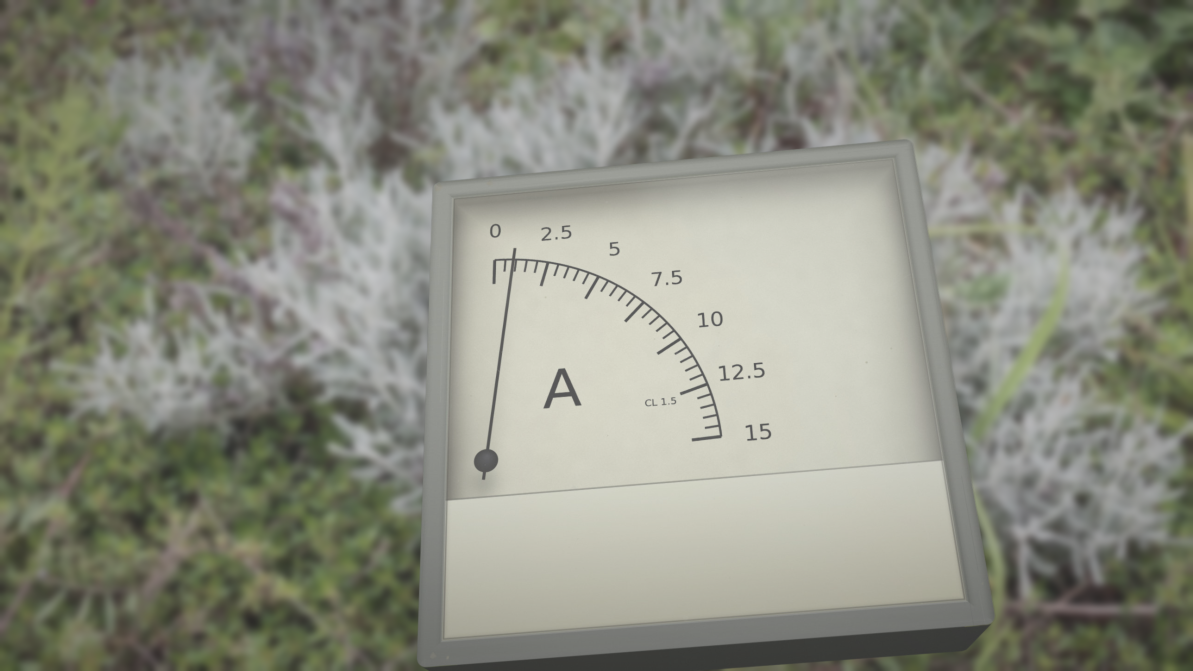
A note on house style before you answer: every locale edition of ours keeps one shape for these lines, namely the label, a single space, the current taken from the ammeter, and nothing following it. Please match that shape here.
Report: 1 A
